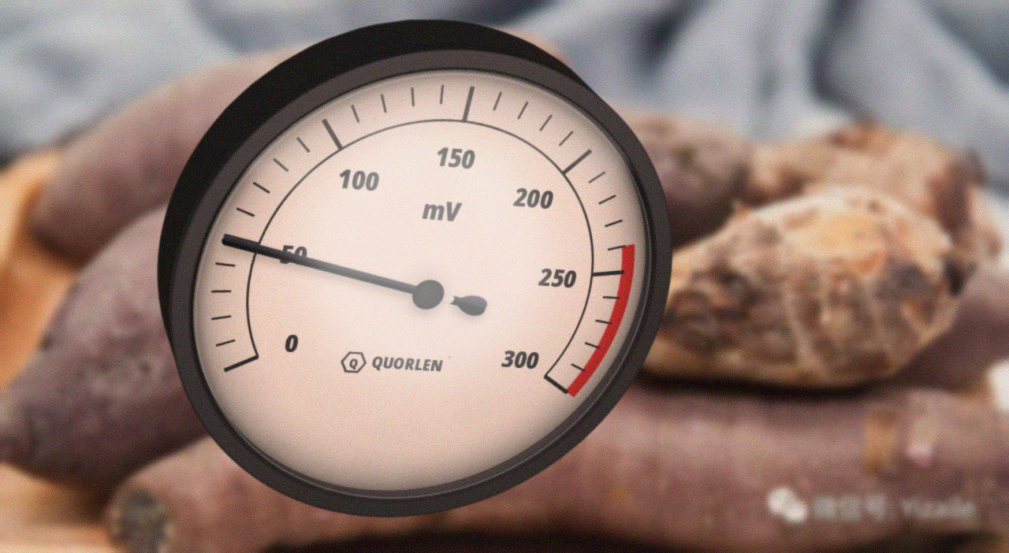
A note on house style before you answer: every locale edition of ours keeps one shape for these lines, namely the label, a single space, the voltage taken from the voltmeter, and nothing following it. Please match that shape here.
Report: 50 mV
